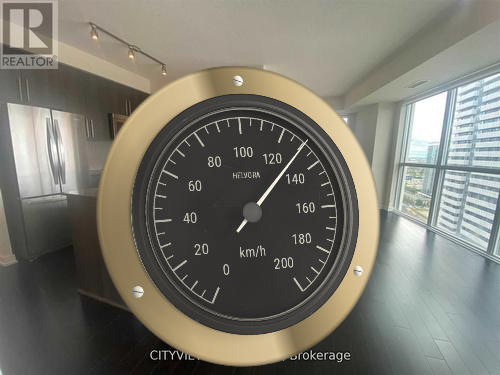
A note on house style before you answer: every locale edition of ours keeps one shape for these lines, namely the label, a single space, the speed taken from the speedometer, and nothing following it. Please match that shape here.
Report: 130 km/h
